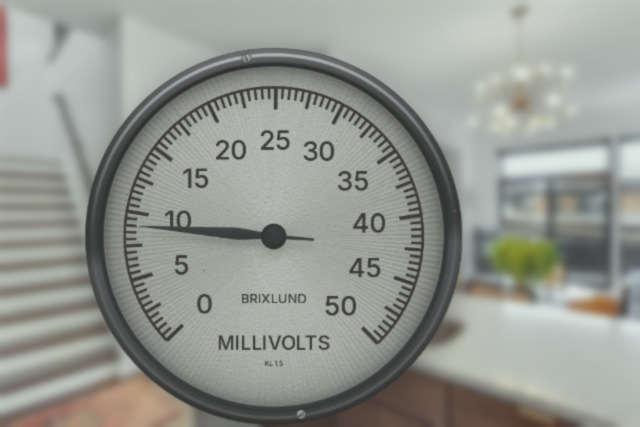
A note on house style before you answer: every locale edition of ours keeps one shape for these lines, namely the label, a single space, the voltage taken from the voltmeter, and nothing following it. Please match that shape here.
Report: 9 mV
